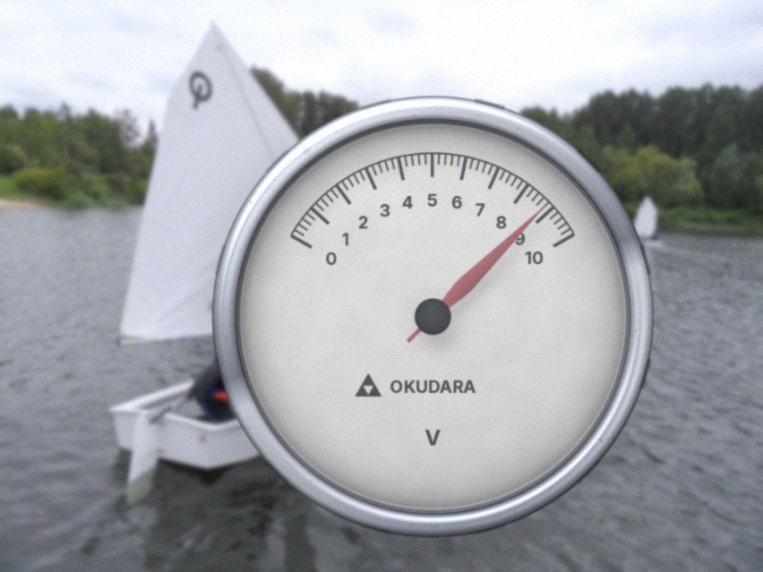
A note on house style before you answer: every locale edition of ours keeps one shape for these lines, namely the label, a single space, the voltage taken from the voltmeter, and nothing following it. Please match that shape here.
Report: 8.8 V
